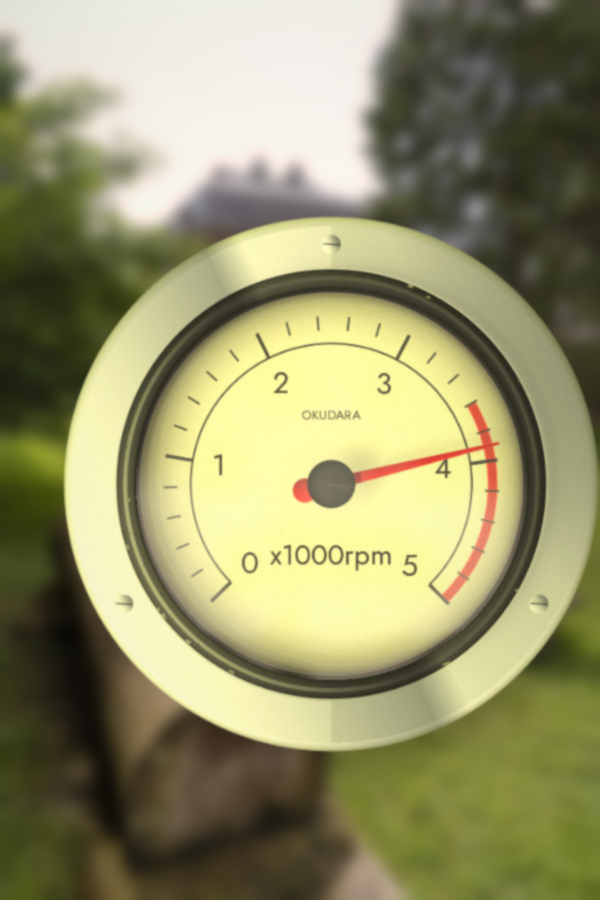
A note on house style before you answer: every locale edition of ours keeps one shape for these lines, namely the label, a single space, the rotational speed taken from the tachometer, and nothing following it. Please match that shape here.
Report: 3900 rpm
